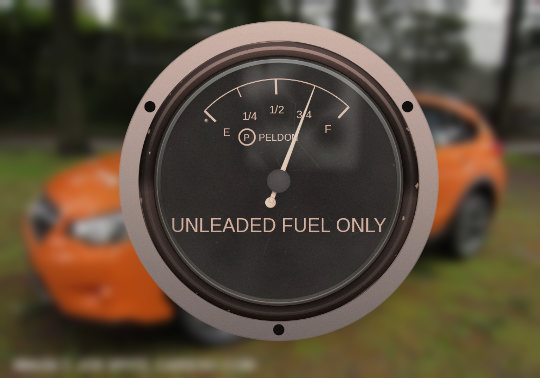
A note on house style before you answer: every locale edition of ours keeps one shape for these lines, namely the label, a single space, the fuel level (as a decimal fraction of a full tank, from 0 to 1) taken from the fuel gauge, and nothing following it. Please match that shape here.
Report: 0.75
